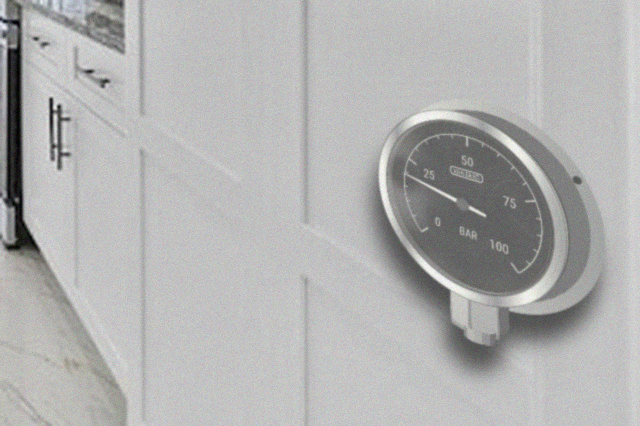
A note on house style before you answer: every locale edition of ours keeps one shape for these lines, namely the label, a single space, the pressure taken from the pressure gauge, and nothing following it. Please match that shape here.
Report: 20 bar
